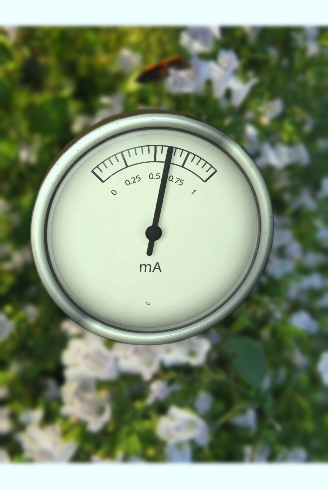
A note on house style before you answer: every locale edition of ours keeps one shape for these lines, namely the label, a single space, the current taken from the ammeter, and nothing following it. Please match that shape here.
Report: 0.6 mA
